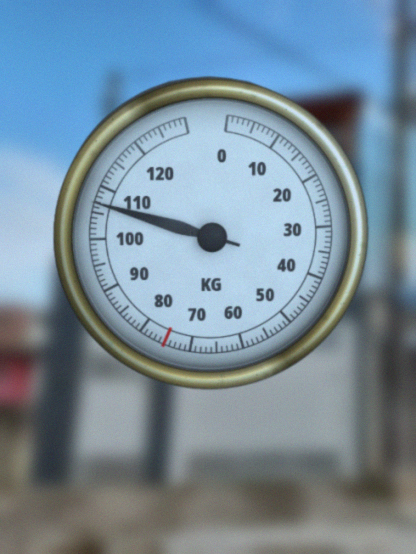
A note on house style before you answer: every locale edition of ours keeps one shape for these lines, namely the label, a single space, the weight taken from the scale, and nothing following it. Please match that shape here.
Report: 107 kg
